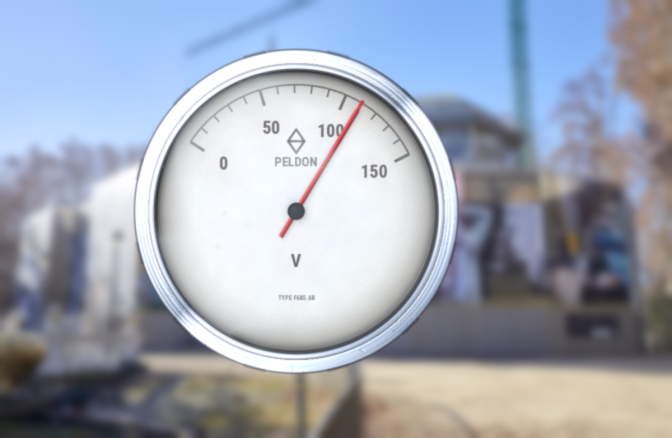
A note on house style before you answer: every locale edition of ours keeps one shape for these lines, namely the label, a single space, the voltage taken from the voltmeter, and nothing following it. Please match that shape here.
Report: 110 V
